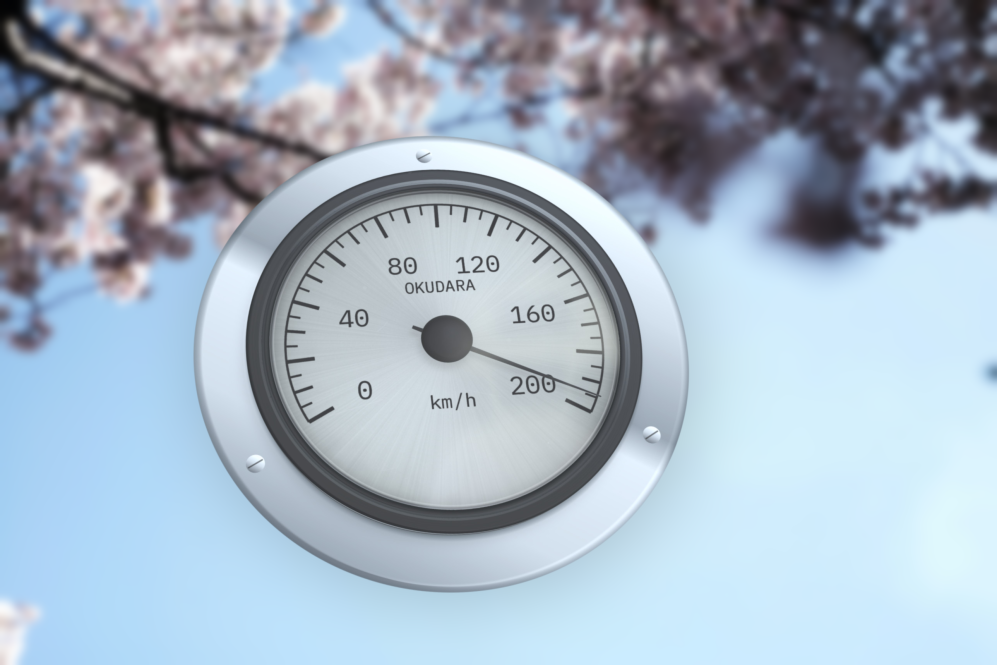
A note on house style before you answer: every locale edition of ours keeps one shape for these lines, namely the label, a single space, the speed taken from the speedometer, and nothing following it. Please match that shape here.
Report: 195 km/h
